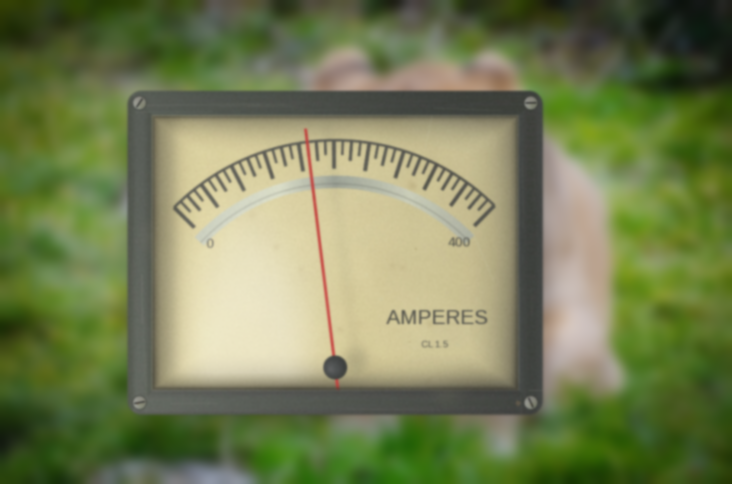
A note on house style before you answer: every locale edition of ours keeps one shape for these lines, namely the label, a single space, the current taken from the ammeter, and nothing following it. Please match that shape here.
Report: 170 A
